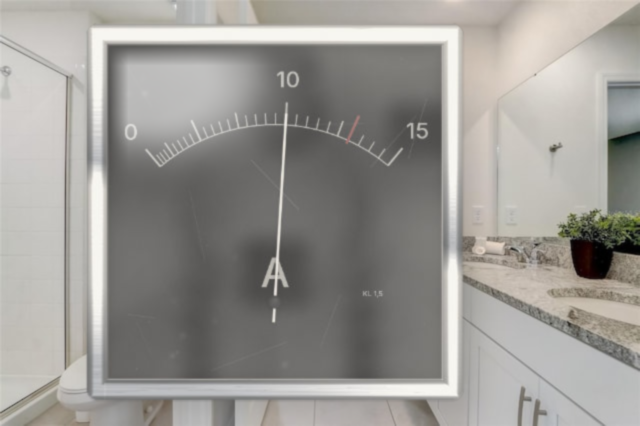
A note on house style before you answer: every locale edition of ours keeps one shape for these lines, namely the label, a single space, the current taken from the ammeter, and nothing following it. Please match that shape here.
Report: 10 A
